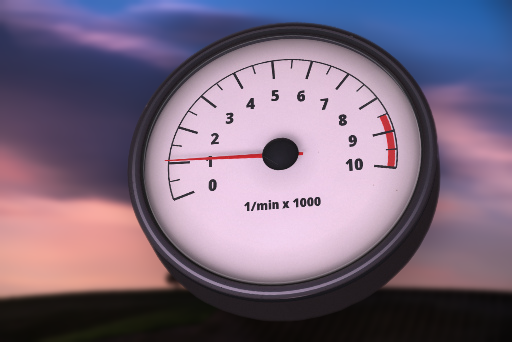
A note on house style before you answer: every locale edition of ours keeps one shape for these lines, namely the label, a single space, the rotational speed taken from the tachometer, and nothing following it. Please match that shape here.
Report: 1000 rpm
